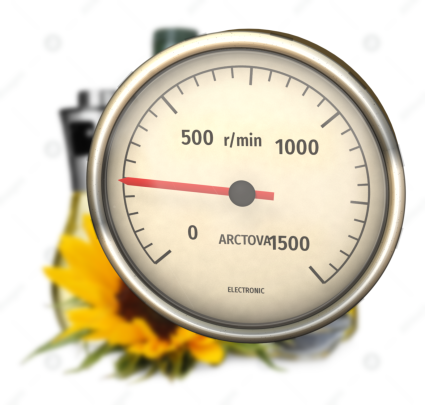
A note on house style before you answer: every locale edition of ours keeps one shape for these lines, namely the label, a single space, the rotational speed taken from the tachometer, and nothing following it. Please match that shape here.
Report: 250 rpm
